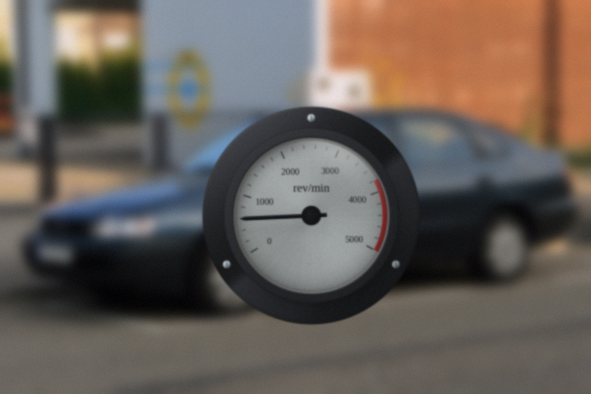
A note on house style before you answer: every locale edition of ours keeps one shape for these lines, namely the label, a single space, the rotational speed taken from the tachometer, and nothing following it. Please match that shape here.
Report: 600 rpm
